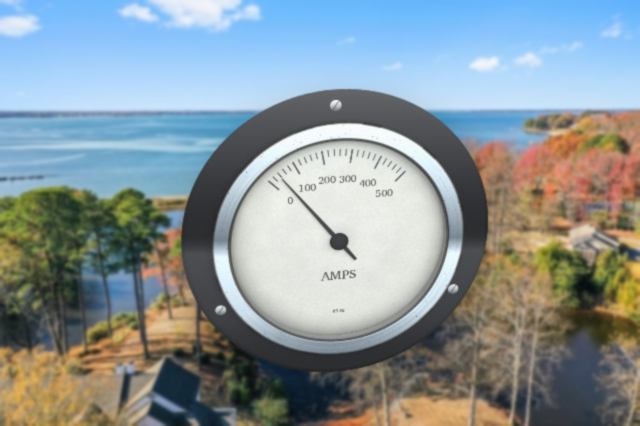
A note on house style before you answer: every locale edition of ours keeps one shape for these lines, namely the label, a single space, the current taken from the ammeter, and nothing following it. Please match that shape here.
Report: 40 A
